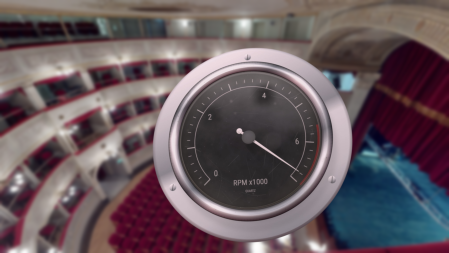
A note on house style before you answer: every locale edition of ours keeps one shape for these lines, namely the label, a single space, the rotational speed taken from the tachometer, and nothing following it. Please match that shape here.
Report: 6800 rpm
